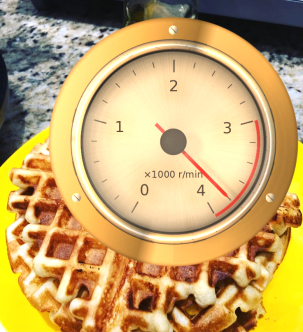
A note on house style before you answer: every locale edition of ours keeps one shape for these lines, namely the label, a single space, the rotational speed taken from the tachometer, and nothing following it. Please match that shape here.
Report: 3800 rpm
